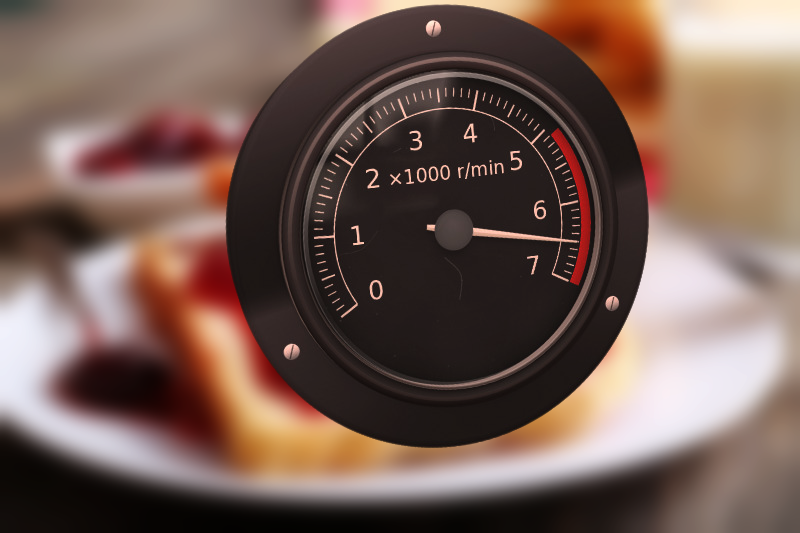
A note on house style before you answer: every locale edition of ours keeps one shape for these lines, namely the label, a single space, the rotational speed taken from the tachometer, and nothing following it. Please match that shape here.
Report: 6500 rpm
